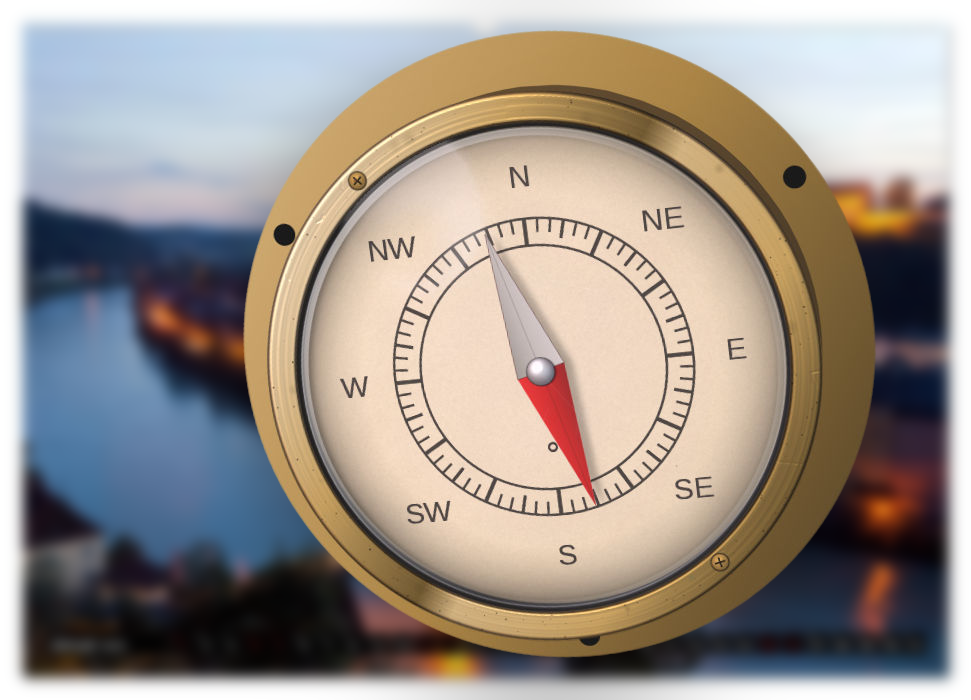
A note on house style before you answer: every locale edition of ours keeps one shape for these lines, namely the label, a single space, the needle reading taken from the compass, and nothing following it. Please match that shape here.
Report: 165 °
